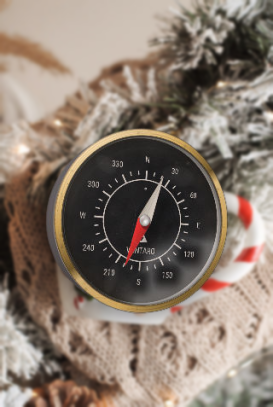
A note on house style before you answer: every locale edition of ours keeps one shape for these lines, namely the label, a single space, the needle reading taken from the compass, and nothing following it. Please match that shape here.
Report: 200 °
